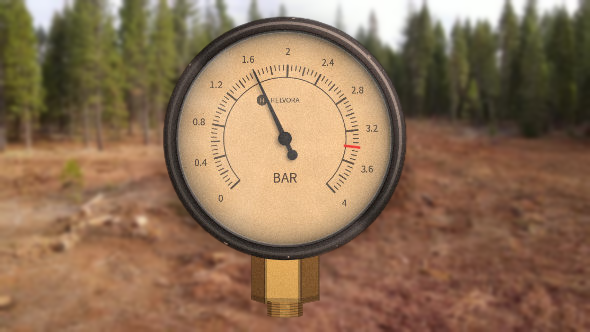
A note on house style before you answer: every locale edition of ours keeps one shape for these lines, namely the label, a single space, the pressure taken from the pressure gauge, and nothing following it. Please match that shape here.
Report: 1.6 bar
